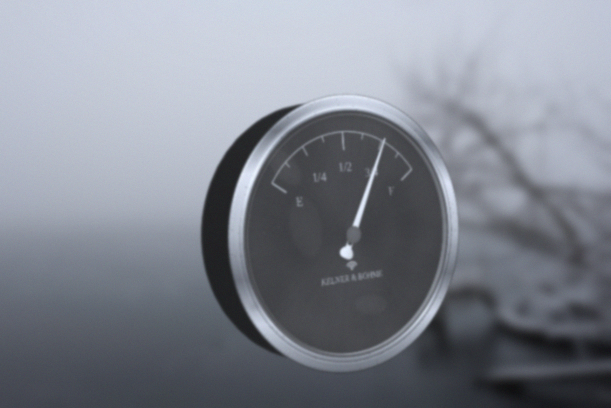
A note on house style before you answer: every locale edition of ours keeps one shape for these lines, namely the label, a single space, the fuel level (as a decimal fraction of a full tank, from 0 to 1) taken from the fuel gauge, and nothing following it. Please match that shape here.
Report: 0.75
